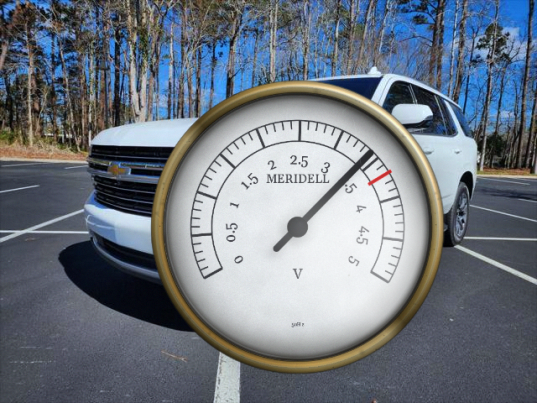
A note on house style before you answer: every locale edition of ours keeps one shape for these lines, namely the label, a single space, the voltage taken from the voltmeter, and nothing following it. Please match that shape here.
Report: 3.4 V
